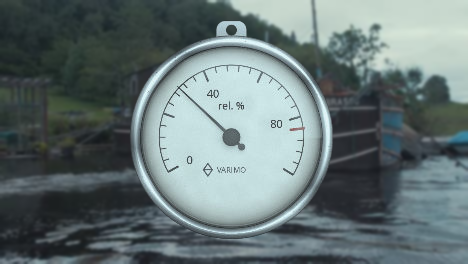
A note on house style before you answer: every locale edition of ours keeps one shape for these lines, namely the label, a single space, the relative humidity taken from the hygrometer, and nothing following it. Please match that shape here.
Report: 30 %
